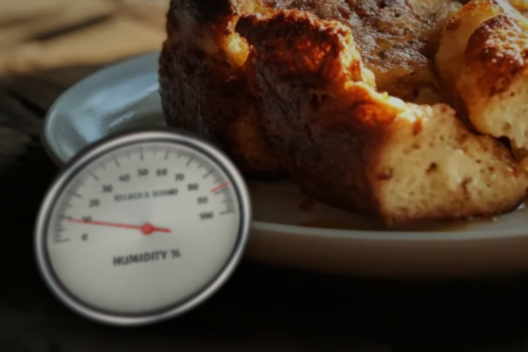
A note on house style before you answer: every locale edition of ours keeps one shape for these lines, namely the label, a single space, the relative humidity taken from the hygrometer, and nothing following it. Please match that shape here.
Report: 10 %
